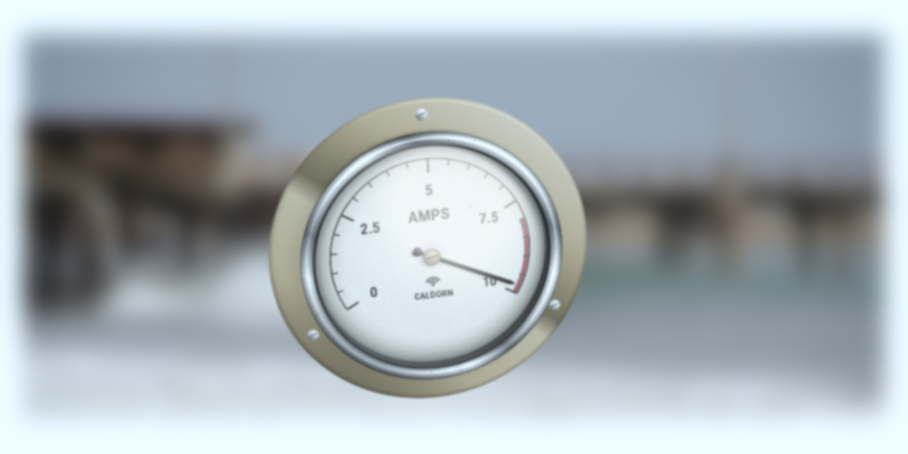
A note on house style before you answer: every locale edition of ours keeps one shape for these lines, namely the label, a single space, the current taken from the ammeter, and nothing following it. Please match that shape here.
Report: 9.75 A
